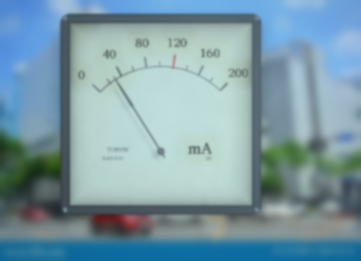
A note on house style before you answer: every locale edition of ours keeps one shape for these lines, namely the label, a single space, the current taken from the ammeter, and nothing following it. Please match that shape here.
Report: 30 mA
